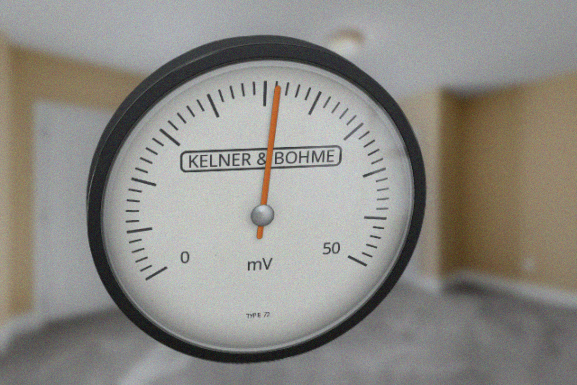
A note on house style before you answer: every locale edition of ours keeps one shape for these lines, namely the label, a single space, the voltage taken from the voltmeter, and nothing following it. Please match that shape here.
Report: 26 mV
